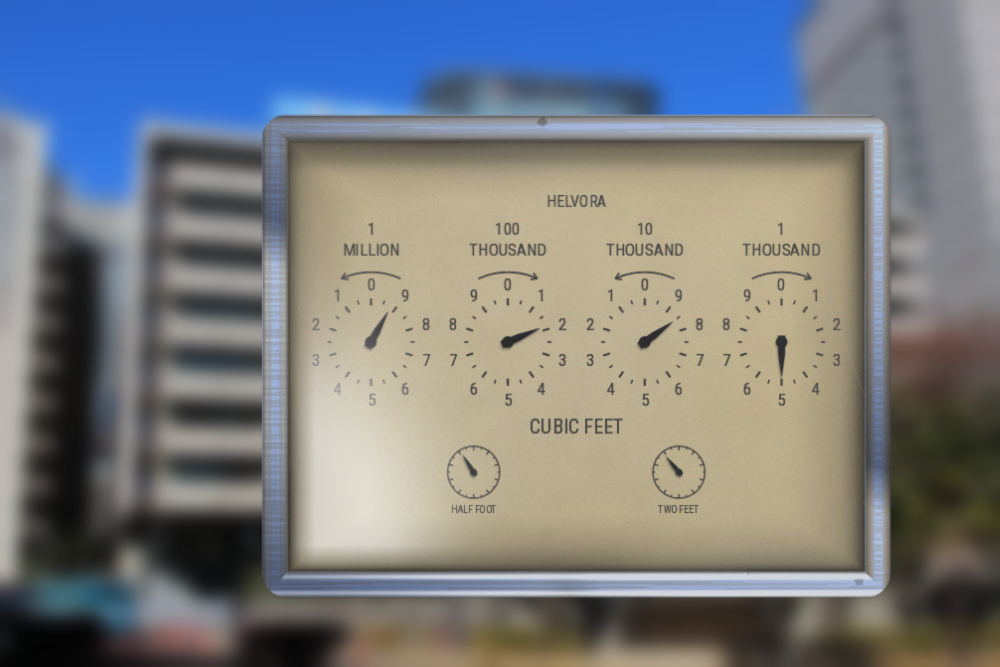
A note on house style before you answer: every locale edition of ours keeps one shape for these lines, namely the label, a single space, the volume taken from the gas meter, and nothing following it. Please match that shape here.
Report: 918500 ft³
